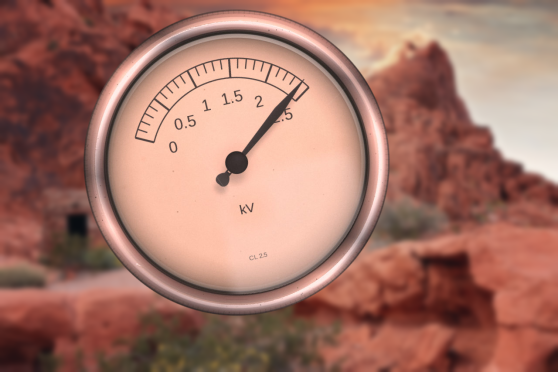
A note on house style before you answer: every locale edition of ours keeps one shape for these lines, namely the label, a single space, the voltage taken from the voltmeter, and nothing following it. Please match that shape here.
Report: 2.4 kV
